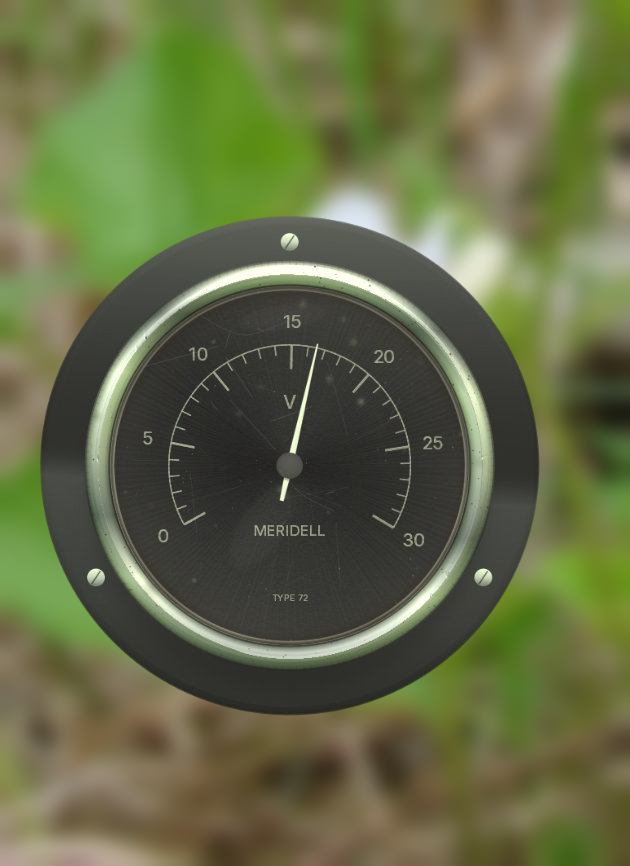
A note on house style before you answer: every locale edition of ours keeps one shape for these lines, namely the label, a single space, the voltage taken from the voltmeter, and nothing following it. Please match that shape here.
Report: 16.5 V
